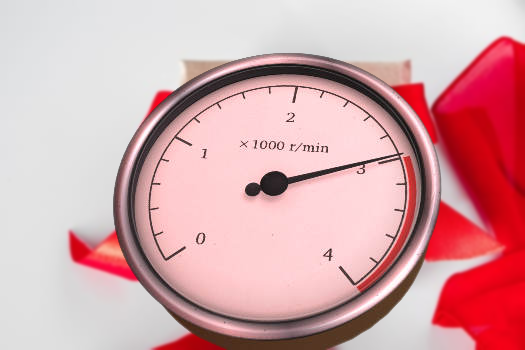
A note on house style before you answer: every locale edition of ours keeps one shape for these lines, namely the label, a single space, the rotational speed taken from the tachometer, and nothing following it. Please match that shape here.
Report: 3000 rpm
